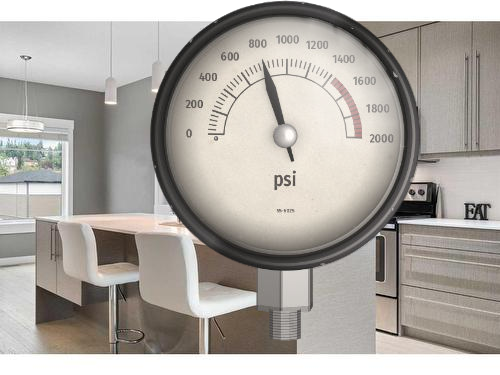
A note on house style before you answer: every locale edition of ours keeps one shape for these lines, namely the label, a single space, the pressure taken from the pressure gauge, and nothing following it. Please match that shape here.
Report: 800 psi
